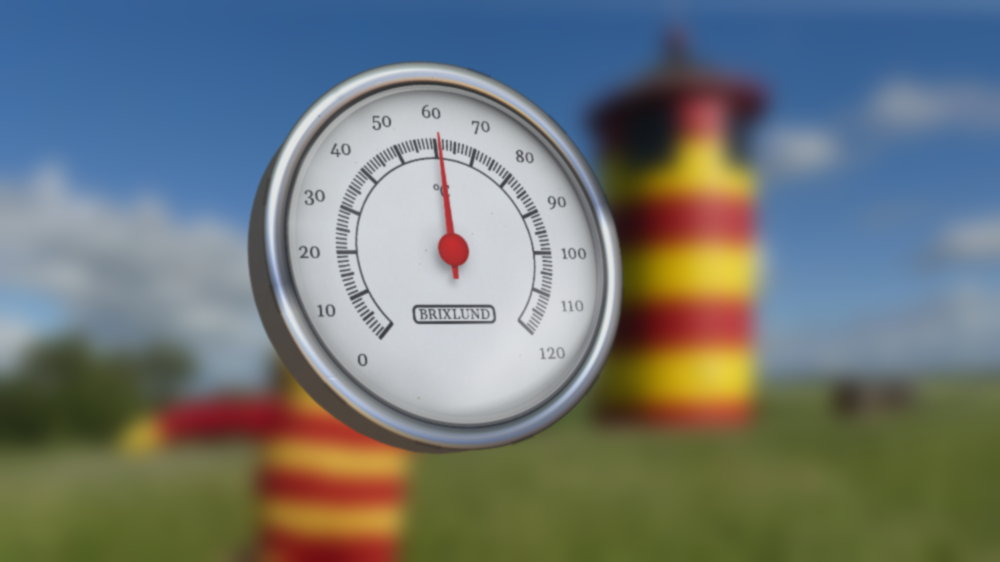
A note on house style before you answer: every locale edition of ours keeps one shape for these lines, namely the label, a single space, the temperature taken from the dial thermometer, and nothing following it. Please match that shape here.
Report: 60 °C
